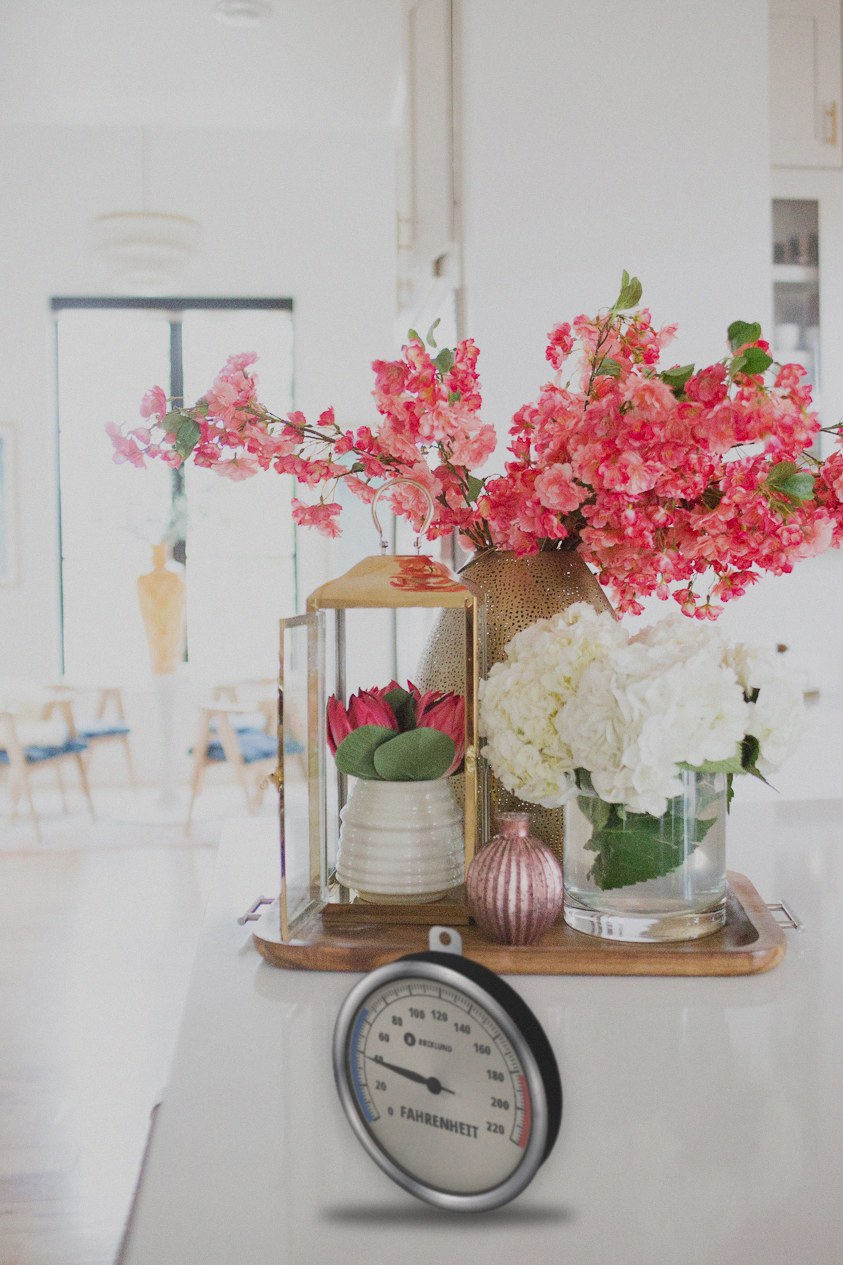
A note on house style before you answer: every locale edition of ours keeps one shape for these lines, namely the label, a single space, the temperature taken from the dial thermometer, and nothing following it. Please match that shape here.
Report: 40 °F
